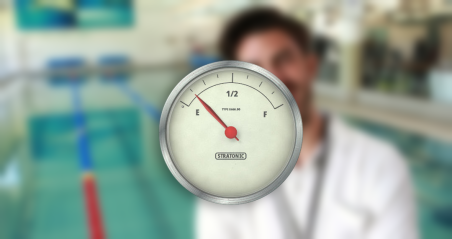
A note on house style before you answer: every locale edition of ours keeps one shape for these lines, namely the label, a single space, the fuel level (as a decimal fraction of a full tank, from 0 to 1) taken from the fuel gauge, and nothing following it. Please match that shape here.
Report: 0.125
